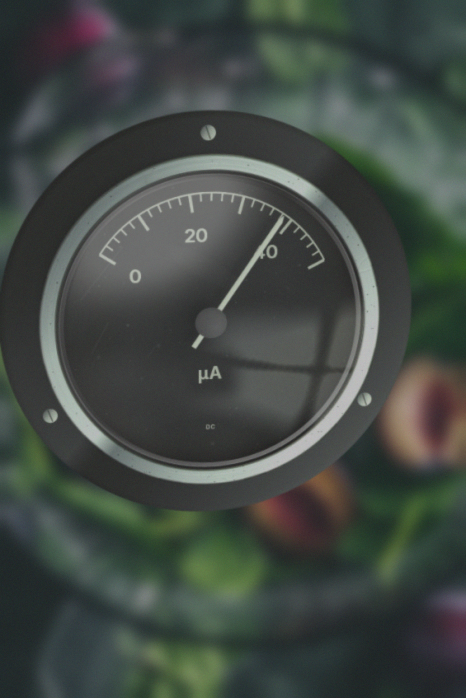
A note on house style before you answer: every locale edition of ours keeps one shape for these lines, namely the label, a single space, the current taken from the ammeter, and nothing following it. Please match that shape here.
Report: 38 µA
